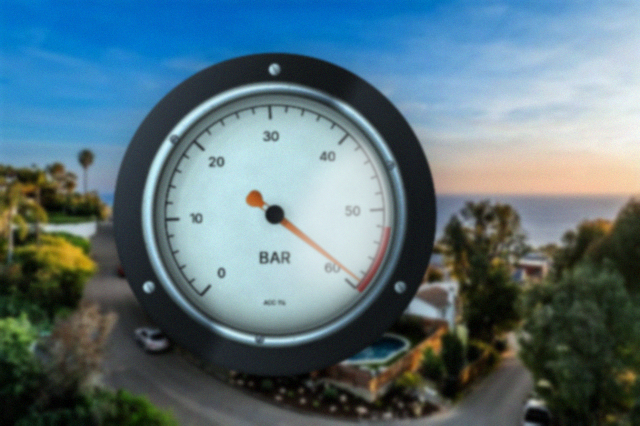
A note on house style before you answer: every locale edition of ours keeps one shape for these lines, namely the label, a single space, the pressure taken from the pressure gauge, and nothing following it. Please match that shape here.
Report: 59 bar
